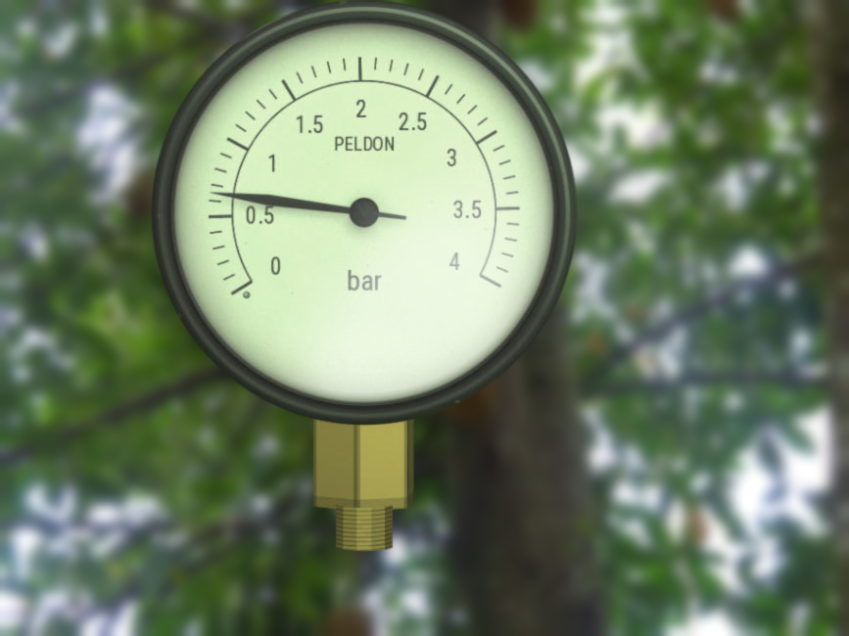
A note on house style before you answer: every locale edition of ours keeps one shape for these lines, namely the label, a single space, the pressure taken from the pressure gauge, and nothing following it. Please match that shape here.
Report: 0.65 bar
